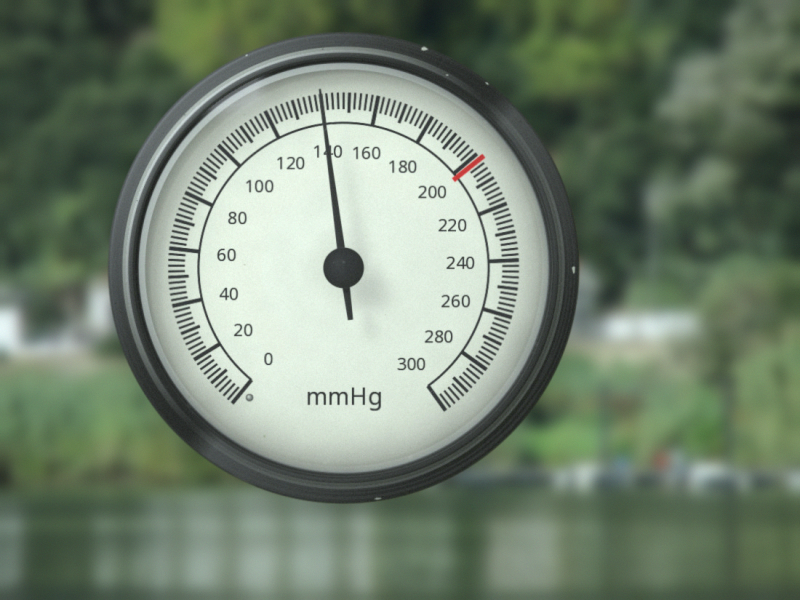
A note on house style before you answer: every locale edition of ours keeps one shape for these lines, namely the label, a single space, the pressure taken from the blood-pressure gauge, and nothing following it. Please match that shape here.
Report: 140 mmHg
